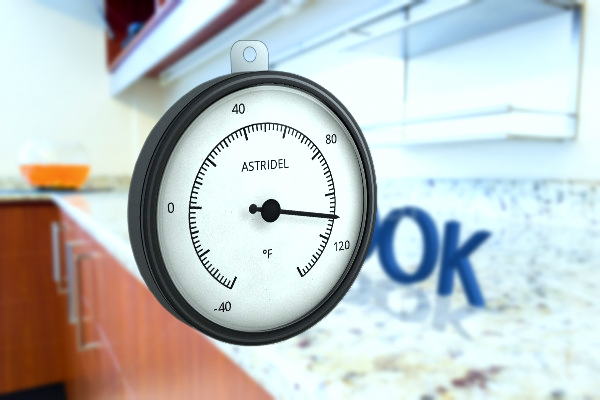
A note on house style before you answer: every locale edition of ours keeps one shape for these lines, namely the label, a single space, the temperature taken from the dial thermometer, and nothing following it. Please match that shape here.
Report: 110 °F
